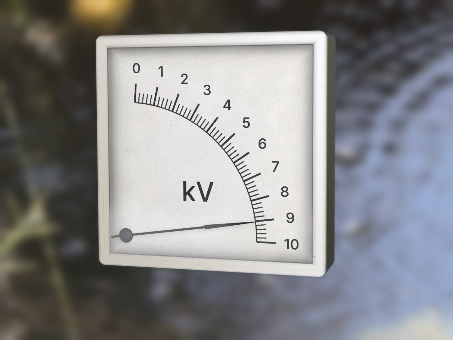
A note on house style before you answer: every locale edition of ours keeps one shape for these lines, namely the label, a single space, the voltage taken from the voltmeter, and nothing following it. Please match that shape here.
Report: 9 kV
